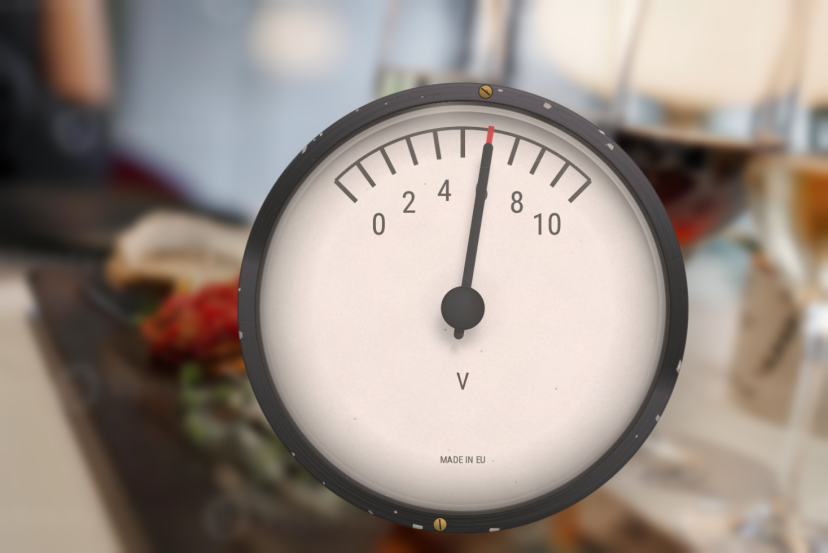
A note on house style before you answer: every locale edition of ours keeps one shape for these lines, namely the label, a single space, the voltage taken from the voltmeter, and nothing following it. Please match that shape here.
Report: 6 V
